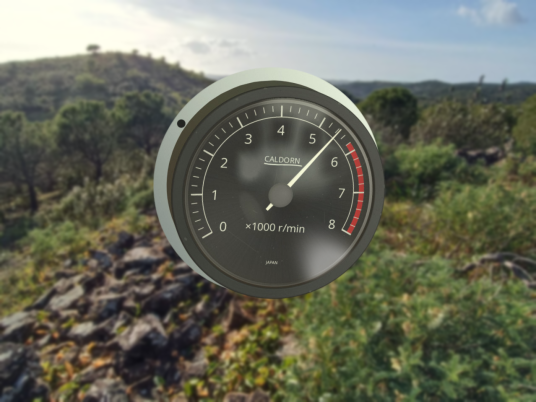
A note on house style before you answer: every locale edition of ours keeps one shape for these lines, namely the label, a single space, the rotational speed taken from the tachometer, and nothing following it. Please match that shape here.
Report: 5400 rpm
